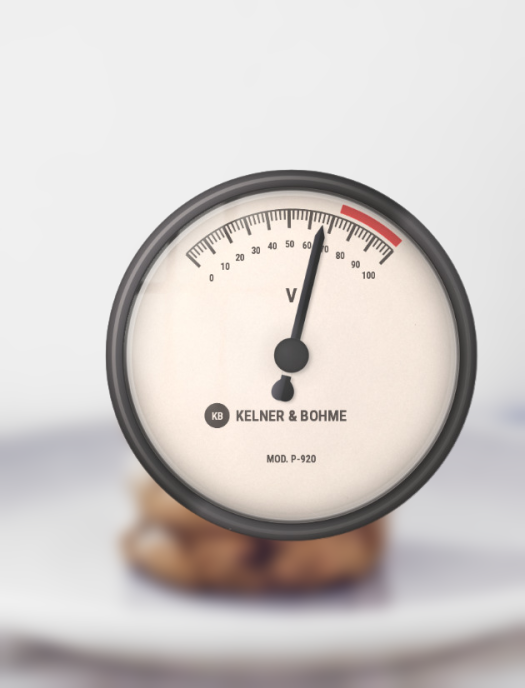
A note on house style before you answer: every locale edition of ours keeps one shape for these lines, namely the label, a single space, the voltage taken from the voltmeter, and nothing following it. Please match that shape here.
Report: 66 V
